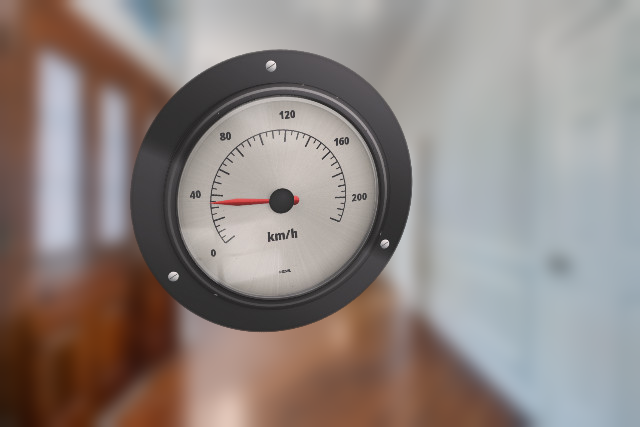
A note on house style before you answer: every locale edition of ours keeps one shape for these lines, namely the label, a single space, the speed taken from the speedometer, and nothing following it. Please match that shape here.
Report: 35 km/h
